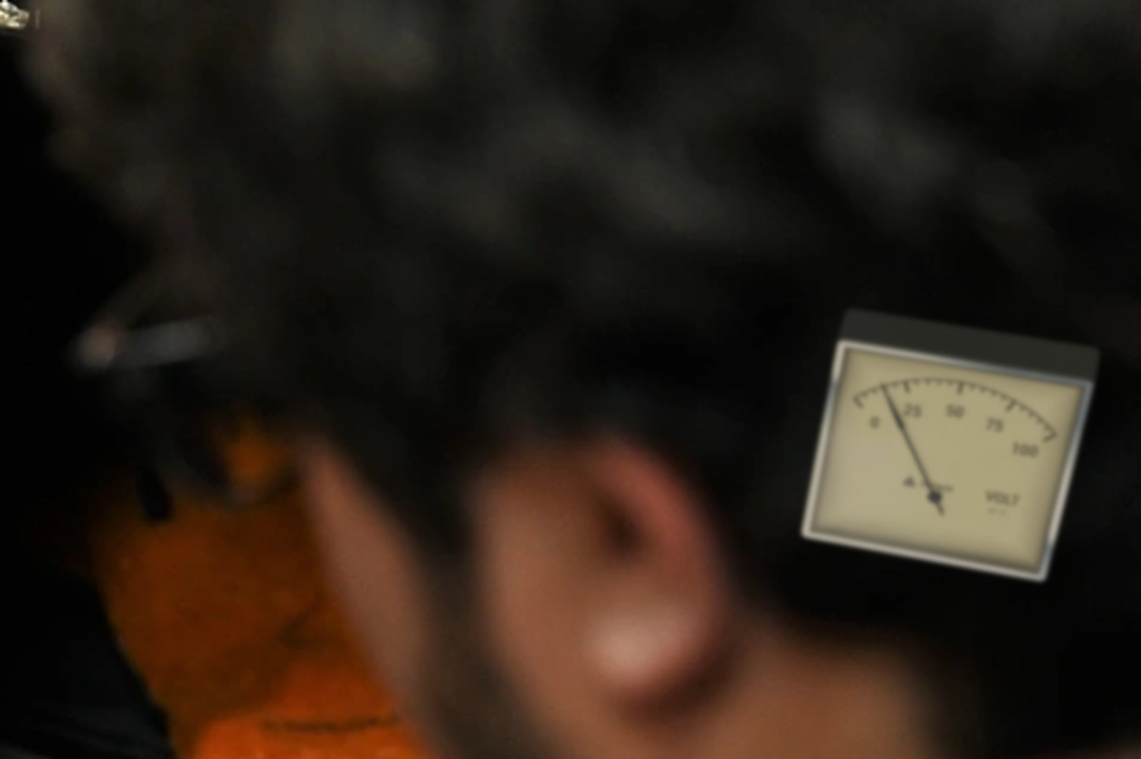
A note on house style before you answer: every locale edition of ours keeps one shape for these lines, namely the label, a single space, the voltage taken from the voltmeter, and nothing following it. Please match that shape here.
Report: 15 V
